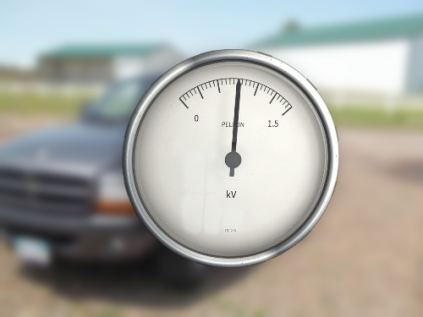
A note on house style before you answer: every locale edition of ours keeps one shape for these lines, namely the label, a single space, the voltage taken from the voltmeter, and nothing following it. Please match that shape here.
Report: 0.75 kV
